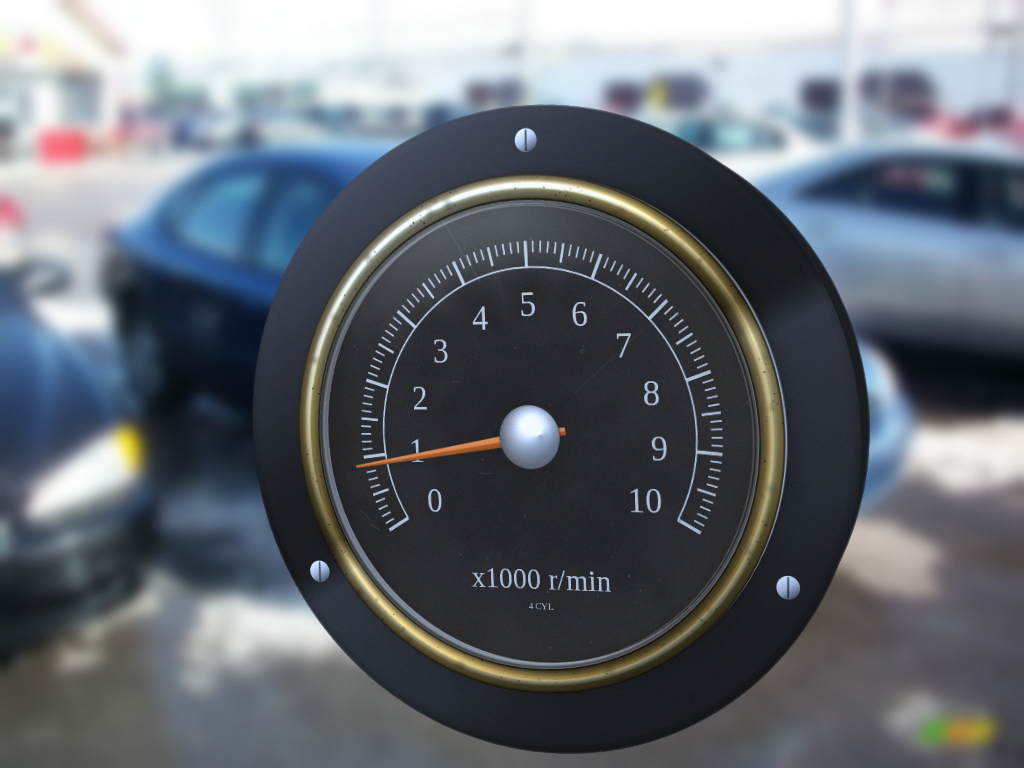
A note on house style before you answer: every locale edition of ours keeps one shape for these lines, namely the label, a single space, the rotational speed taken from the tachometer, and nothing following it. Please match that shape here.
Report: 900 rpm
